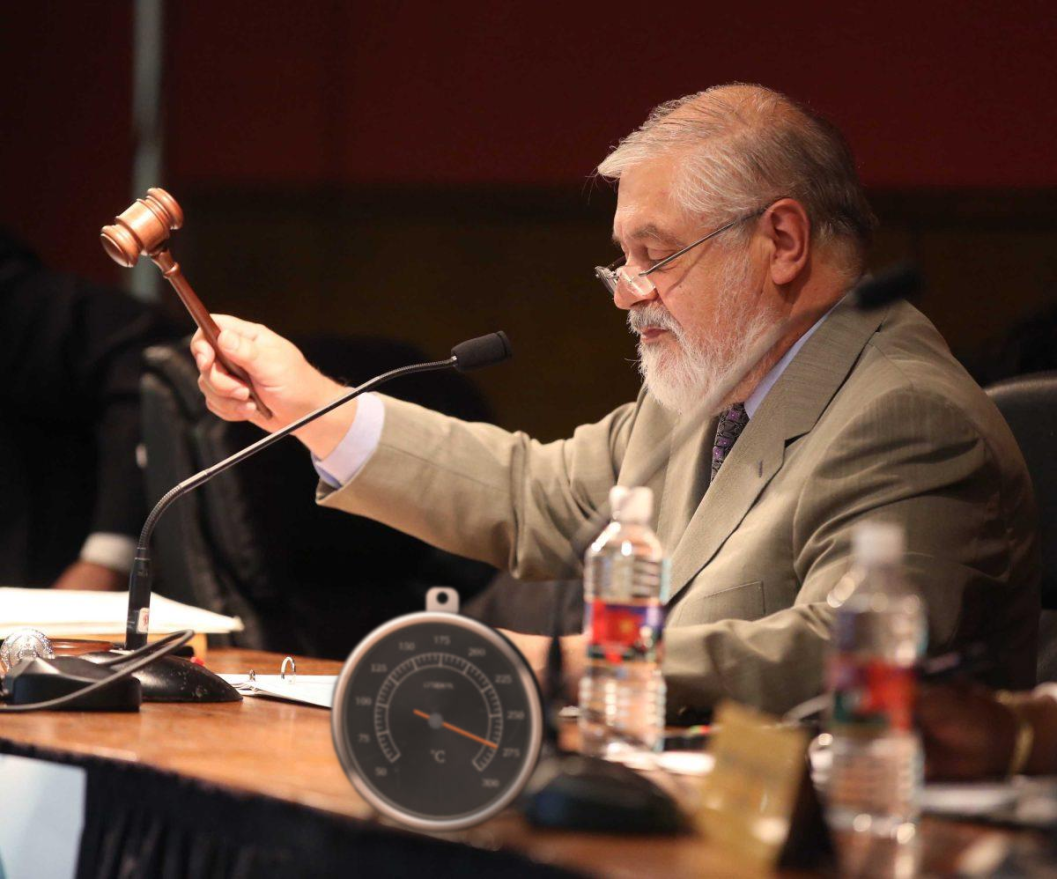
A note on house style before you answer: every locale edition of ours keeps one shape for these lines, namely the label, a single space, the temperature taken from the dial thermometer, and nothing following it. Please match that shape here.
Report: 275 °C
